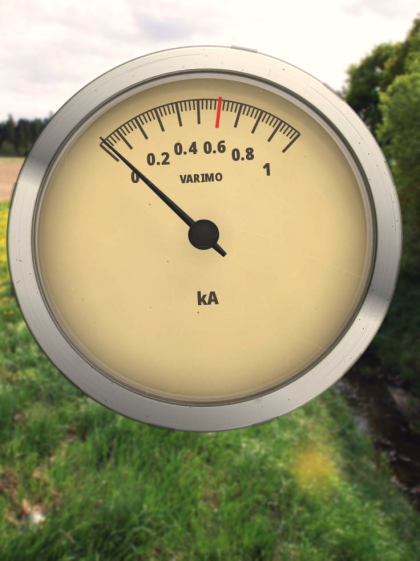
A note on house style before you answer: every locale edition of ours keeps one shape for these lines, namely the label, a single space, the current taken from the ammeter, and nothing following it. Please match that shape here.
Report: 0.02 kA
